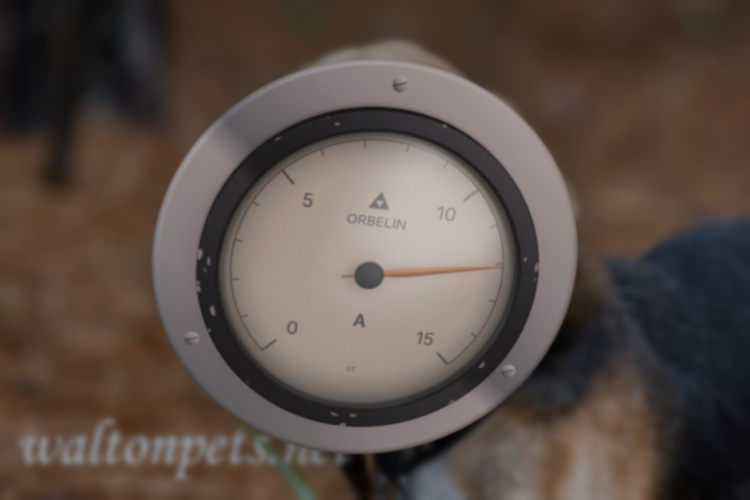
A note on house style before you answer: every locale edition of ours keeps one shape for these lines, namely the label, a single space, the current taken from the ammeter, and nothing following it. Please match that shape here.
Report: 12 A
